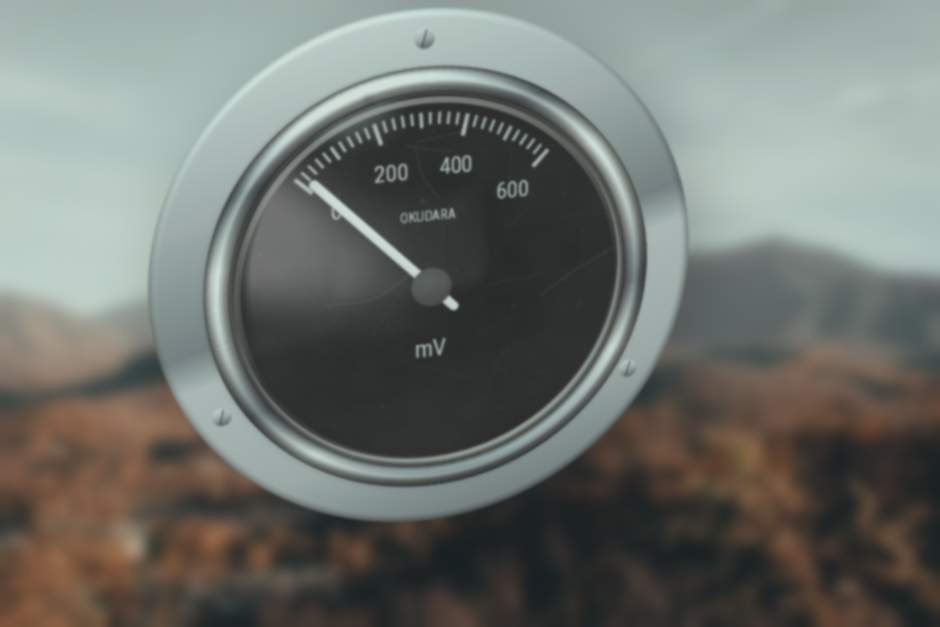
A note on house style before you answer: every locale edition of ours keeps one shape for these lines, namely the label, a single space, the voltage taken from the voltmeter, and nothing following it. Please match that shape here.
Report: 20 mV
